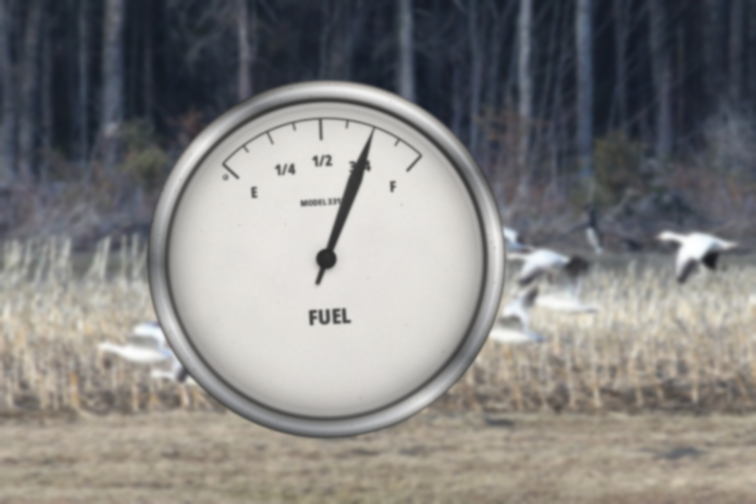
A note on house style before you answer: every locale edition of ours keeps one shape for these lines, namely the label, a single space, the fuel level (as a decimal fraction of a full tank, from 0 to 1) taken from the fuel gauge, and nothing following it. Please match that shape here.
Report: 0.75
